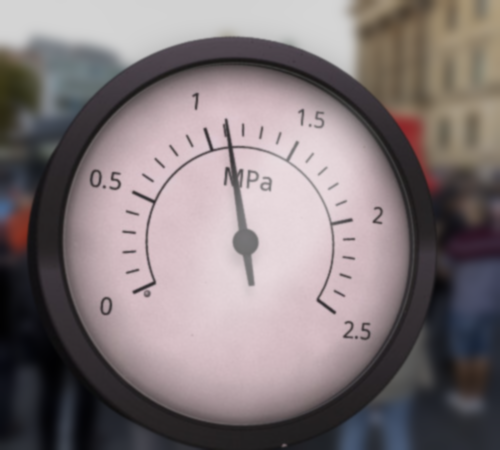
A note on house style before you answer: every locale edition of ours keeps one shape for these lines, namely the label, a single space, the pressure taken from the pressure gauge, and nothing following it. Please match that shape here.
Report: 1.1 MPa
